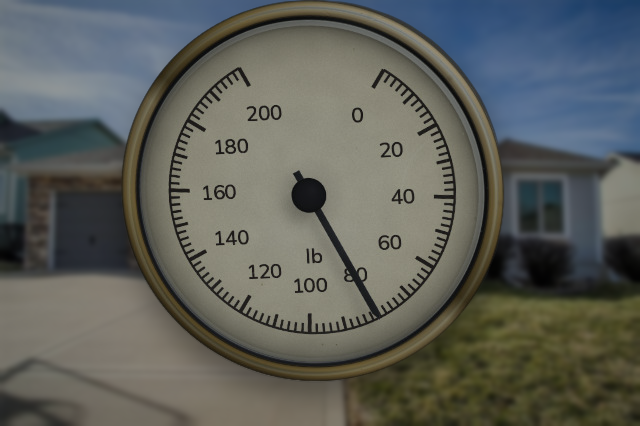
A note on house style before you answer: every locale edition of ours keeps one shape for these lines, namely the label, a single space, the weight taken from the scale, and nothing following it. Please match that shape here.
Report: 80 lb
